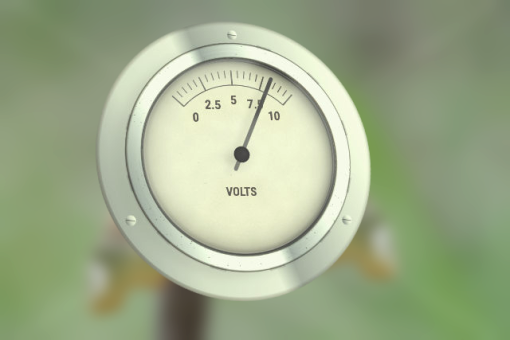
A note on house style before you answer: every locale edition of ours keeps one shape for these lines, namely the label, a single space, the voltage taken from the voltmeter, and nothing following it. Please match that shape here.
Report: 8 V
